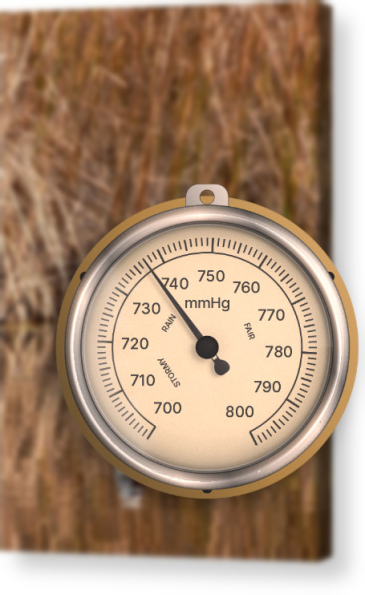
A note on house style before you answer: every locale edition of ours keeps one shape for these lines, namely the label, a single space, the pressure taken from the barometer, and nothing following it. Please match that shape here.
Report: 737 mmHg
